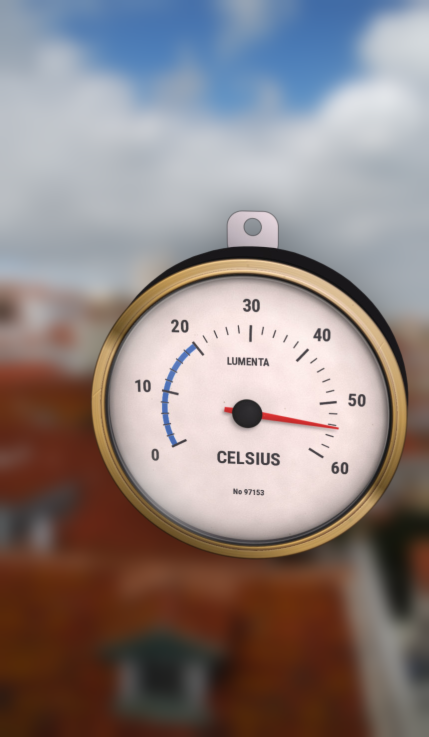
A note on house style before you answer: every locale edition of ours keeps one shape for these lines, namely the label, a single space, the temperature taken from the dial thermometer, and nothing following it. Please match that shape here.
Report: 54 °C
